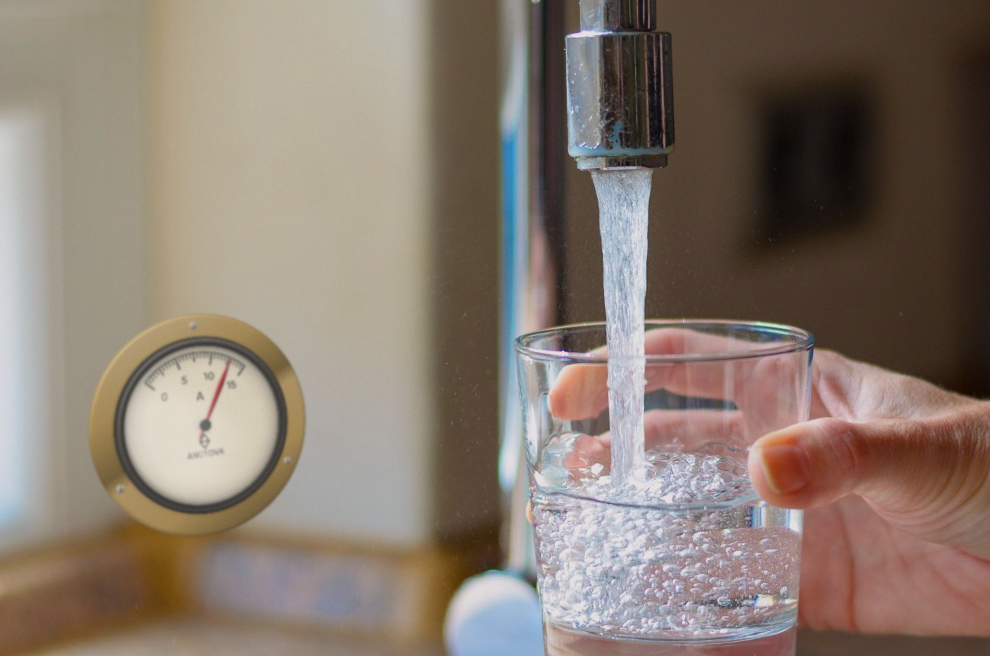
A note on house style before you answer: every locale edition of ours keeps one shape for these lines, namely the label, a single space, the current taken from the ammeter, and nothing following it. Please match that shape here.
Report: 12.5 A
